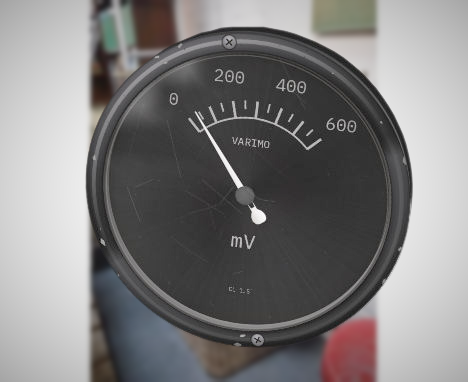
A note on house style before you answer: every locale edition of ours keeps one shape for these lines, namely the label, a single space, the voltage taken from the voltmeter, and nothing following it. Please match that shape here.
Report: 50 mV
